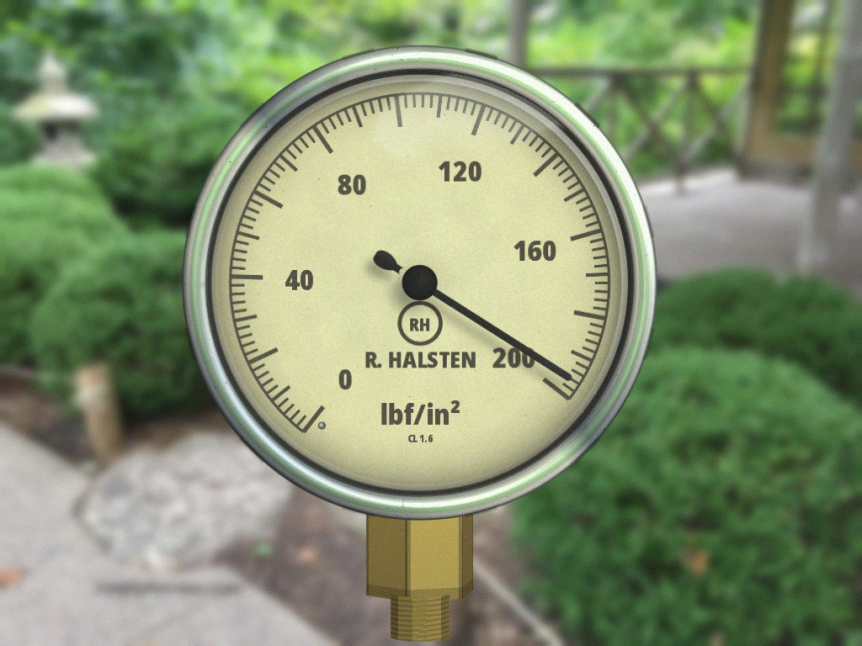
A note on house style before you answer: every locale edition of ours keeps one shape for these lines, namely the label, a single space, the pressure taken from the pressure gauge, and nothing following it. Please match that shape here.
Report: 196 psi
